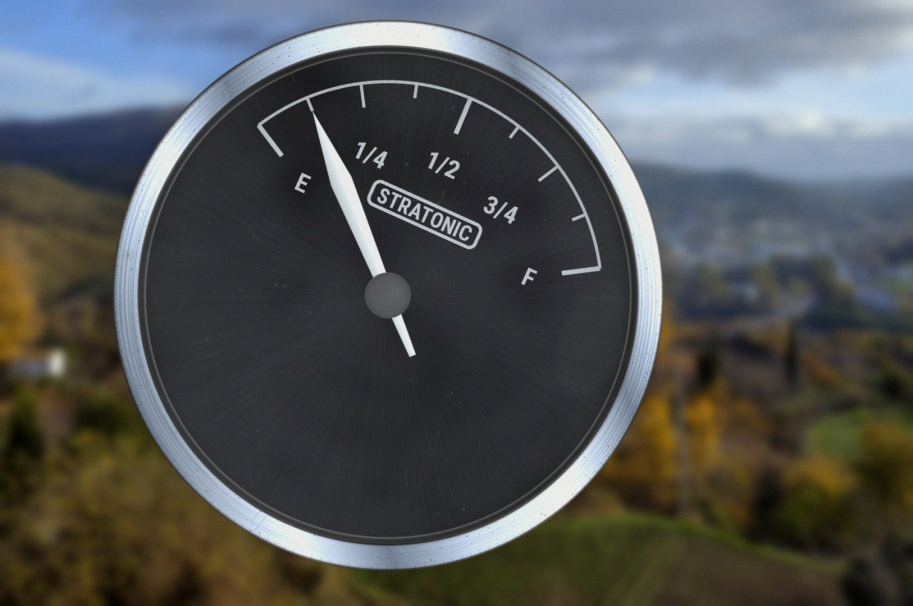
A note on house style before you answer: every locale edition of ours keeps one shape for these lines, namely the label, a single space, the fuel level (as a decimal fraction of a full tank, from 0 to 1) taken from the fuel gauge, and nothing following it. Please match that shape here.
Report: 0.125
